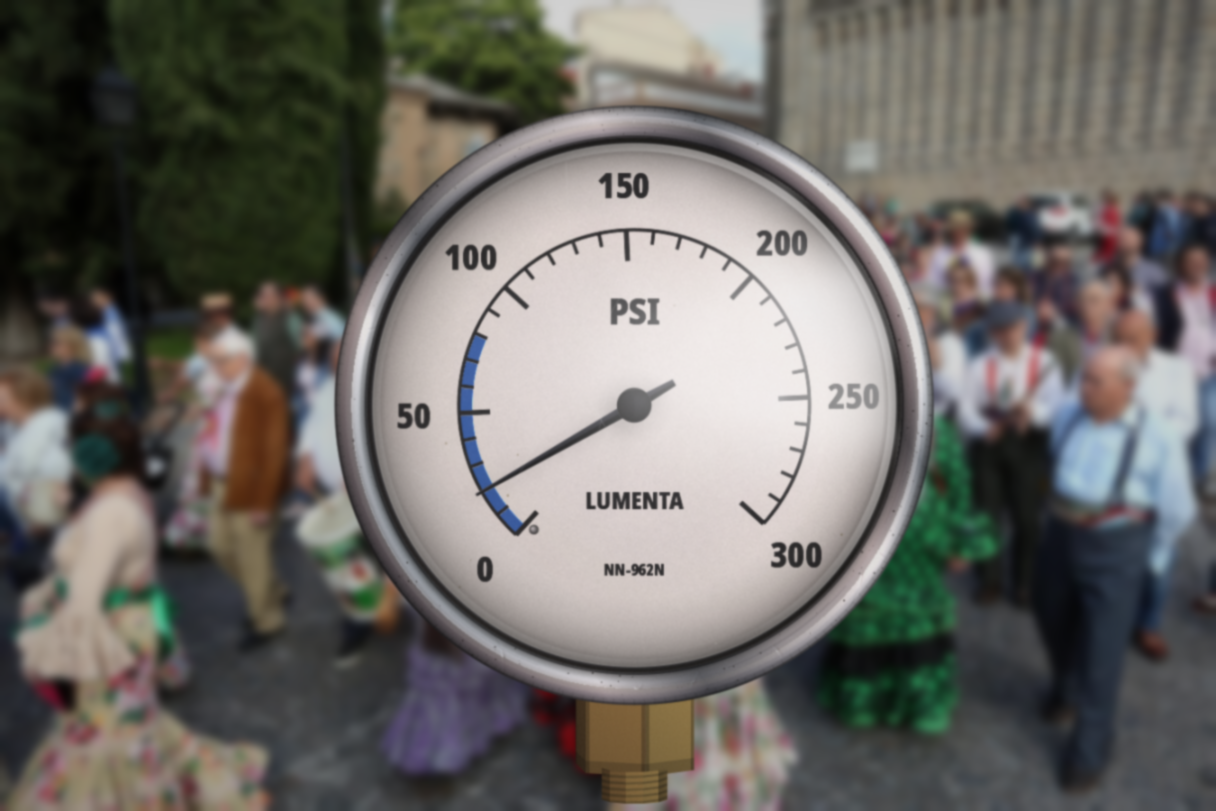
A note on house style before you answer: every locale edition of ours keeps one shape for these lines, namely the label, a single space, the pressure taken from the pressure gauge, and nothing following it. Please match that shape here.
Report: 20 psi
